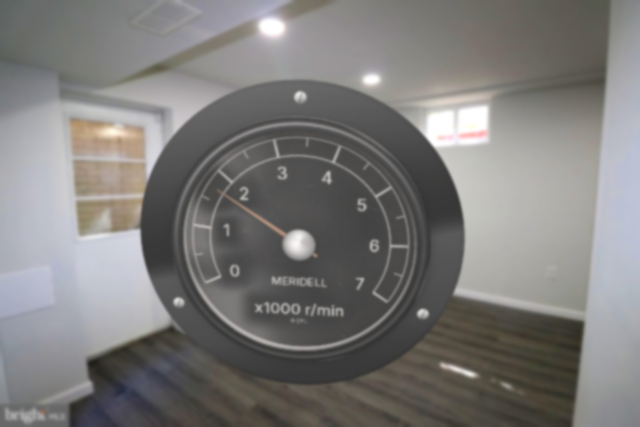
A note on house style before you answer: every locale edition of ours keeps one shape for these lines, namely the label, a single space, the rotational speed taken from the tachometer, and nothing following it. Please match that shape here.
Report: 1750 rpm
